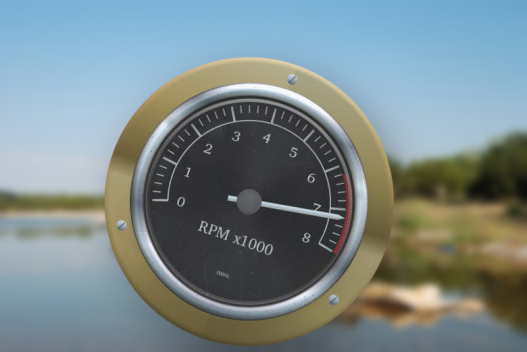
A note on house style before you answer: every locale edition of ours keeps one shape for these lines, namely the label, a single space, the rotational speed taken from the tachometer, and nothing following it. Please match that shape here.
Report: 7200 rpm
